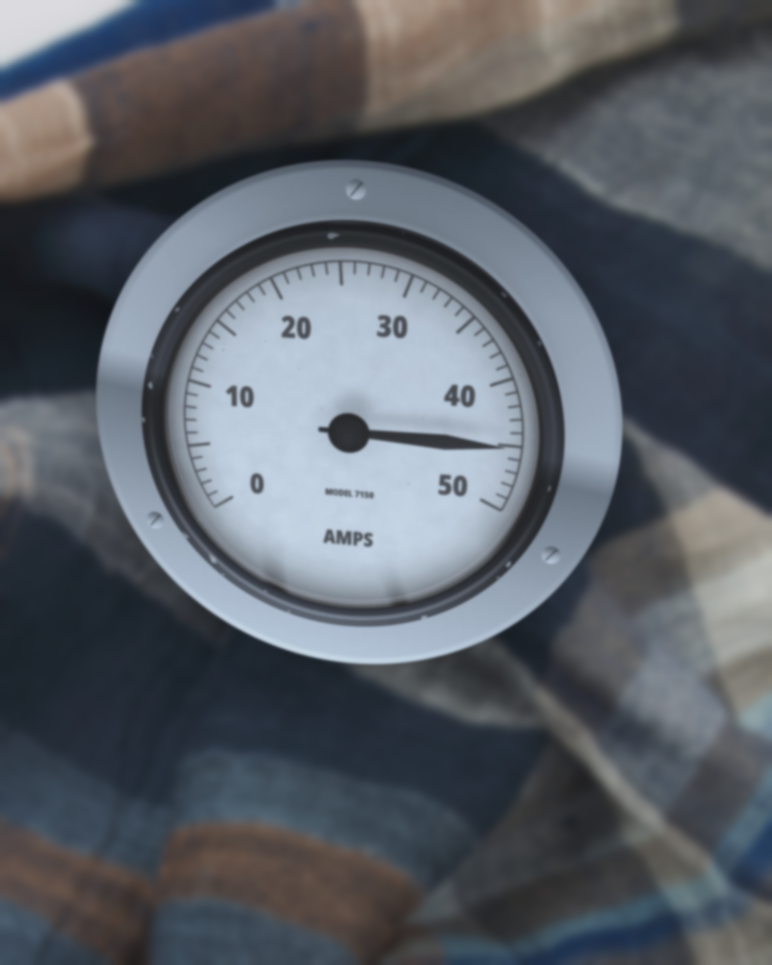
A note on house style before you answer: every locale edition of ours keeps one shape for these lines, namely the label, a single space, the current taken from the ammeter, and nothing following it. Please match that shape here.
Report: 45 A
